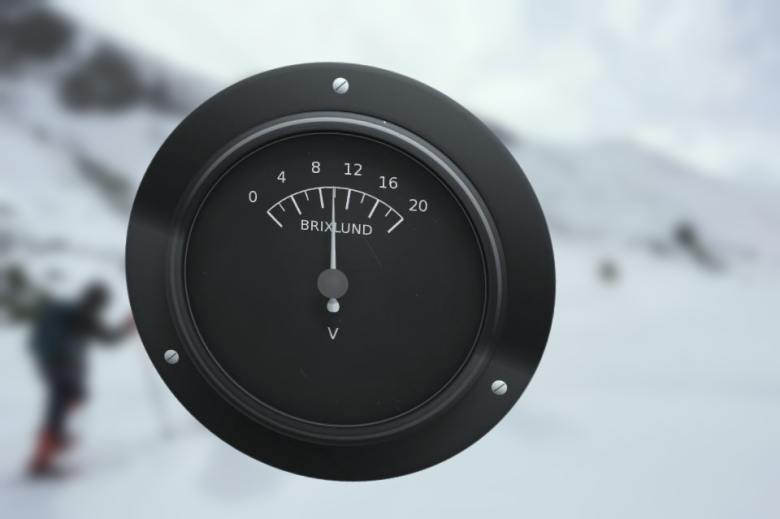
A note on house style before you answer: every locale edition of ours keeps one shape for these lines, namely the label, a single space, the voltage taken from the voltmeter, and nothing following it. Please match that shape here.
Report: 10 V
